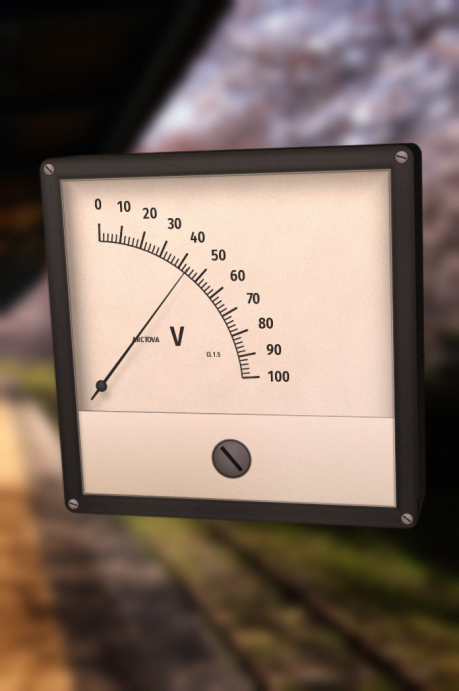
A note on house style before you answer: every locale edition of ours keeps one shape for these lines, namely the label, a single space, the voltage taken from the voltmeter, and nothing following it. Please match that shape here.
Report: 44 V
